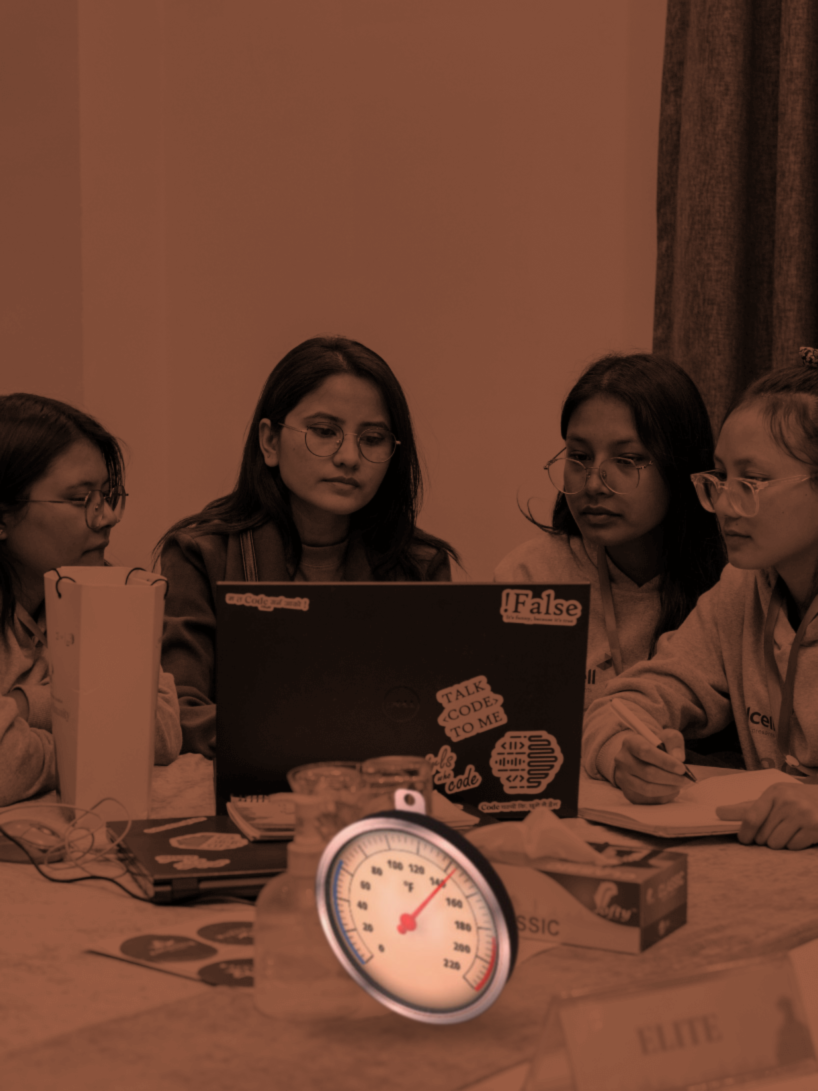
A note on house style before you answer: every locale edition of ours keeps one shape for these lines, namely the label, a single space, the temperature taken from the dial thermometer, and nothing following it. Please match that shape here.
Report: 144 °F
